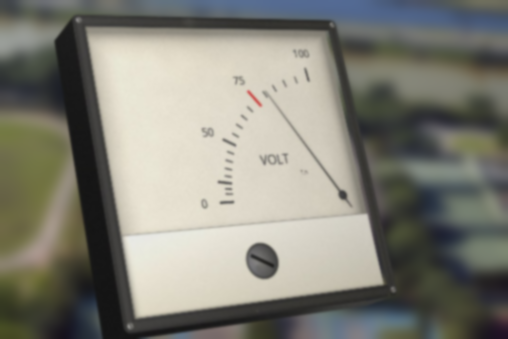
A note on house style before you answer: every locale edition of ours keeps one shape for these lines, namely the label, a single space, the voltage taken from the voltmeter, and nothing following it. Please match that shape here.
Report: 80 V
